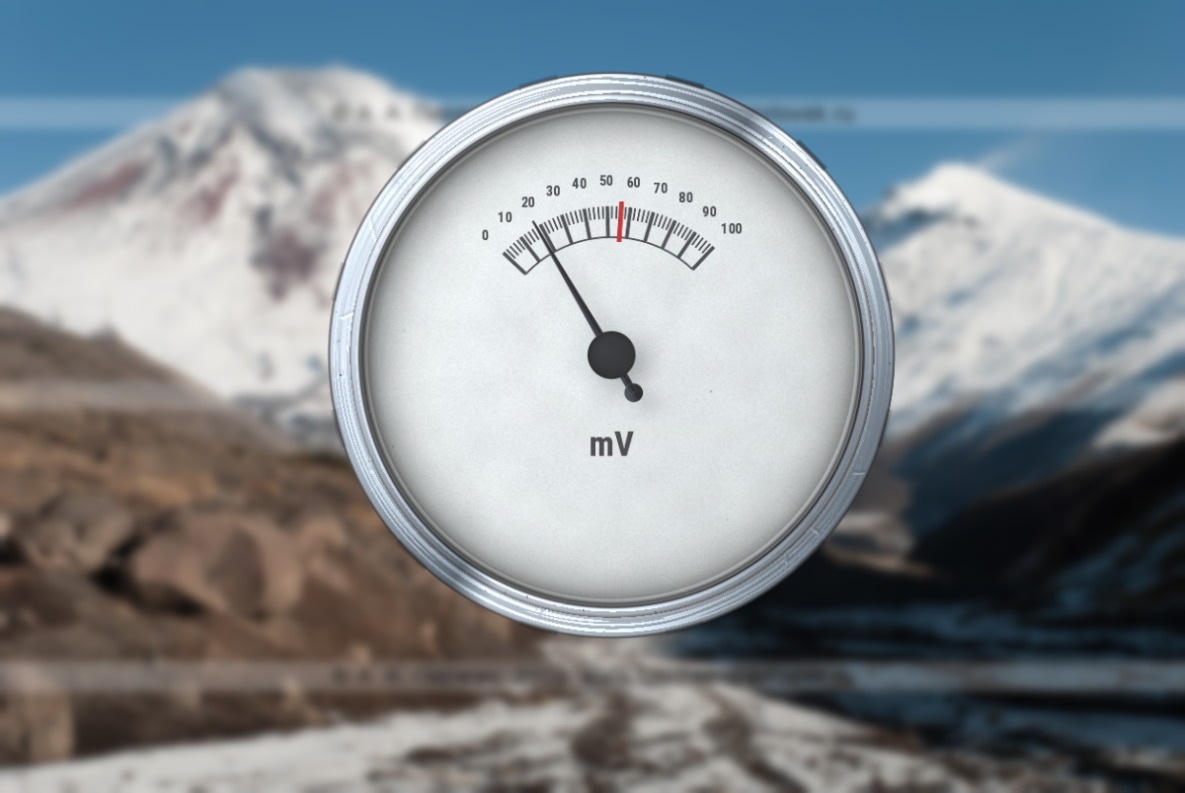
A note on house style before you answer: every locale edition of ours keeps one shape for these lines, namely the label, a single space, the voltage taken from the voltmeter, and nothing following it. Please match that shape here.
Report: 18 mV
